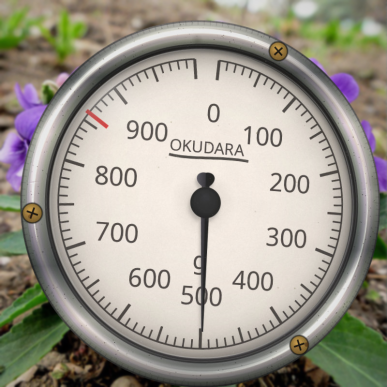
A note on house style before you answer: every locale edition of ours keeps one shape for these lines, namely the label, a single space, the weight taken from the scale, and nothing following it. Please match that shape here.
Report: 500 g
